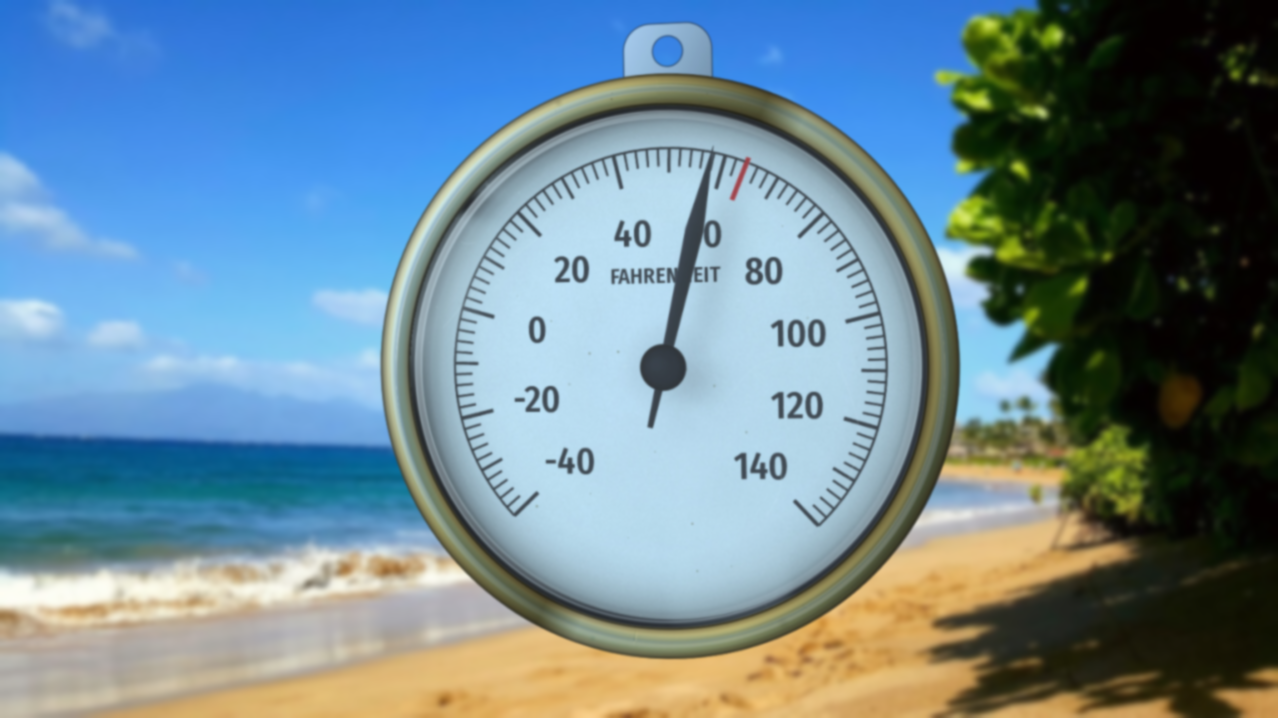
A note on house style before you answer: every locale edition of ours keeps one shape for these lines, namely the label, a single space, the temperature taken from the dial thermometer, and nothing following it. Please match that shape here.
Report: 58 °F
